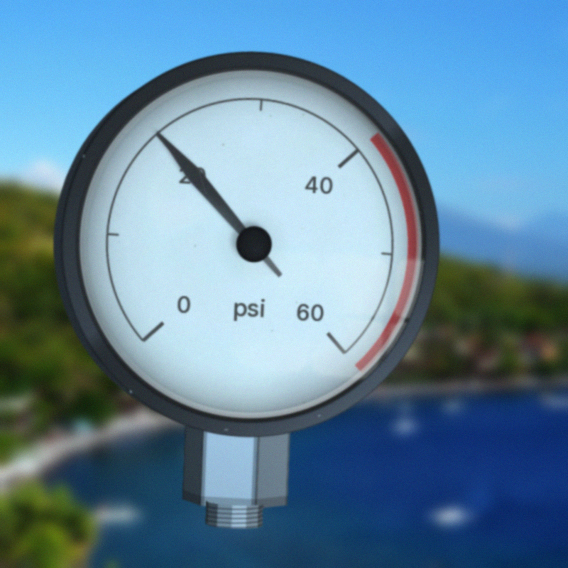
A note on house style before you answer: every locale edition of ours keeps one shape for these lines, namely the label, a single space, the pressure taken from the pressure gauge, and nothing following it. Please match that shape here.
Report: 20 psi
